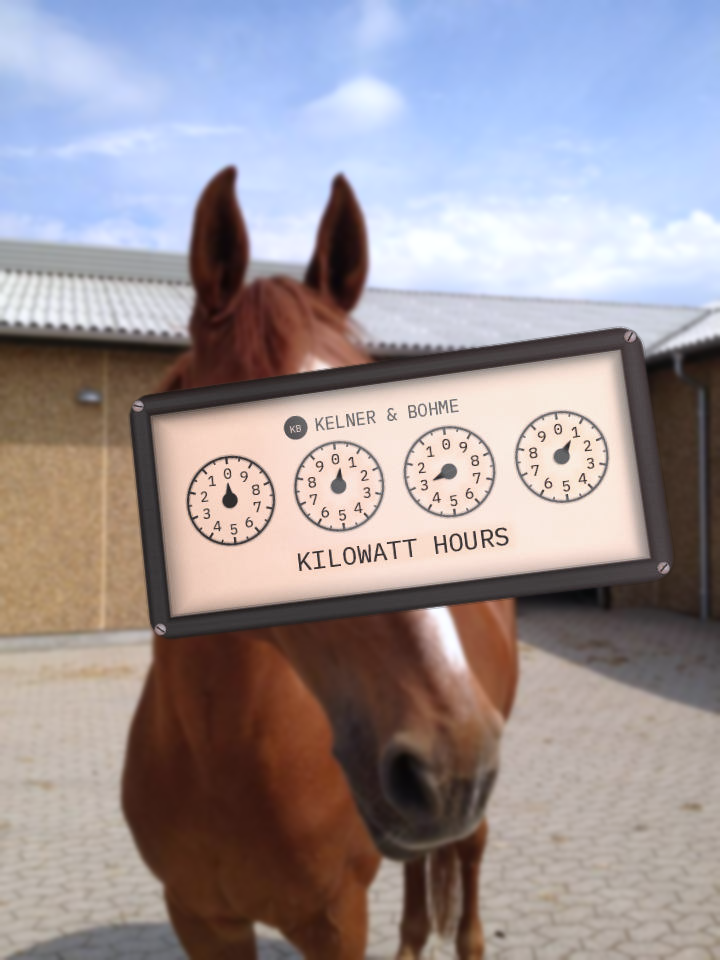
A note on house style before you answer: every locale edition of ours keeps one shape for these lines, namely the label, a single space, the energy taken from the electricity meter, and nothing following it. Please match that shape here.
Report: 31 kWh
